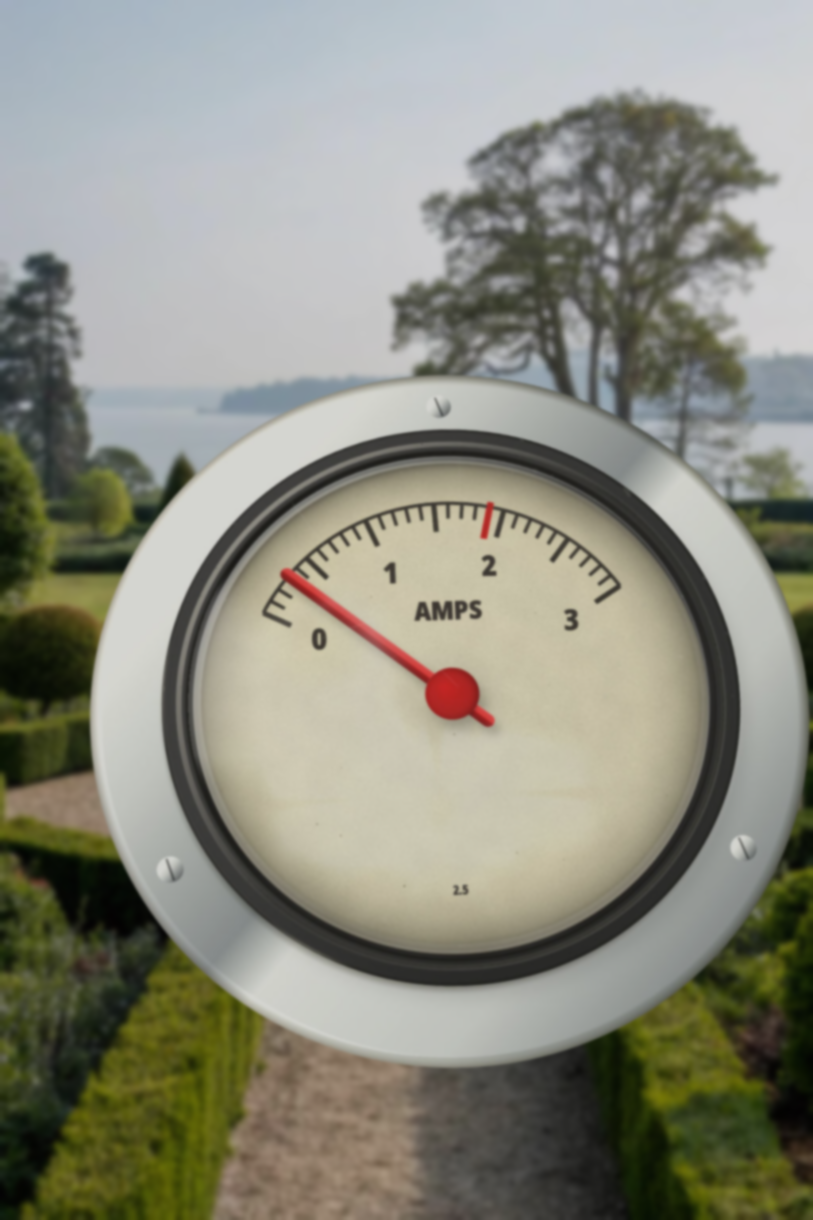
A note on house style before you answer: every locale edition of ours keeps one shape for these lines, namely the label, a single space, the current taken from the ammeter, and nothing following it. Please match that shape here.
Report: 0.3 A
